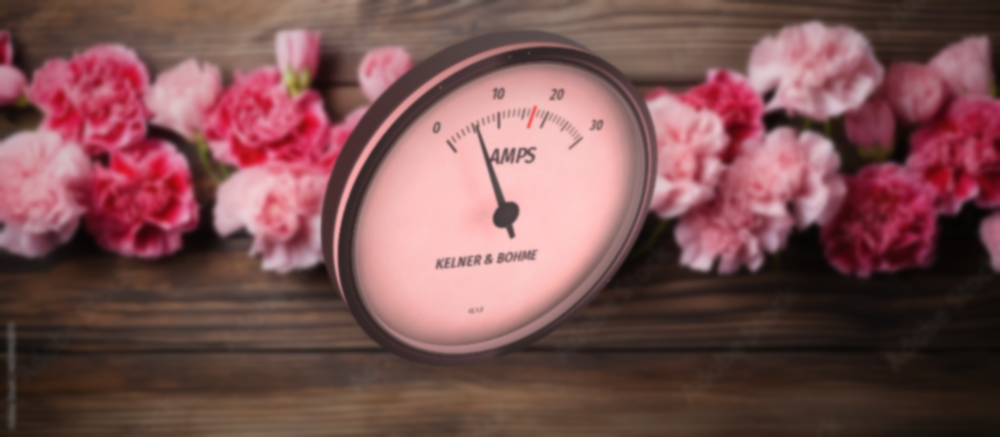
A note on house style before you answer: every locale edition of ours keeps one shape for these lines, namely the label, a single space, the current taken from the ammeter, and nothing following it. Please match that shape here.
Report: 5 A
